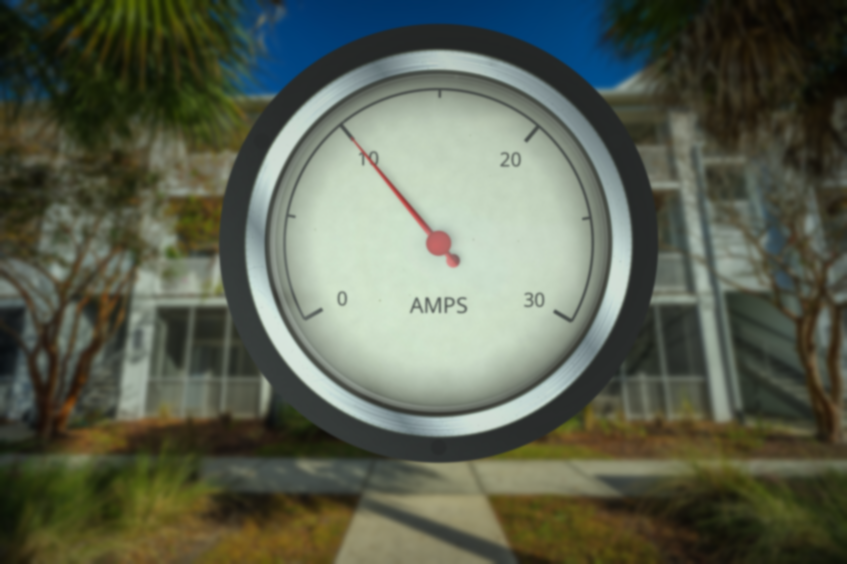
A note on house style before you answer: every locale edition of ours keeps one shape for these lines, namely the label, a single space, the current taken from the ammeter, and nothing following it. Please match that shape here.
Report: 10 A
